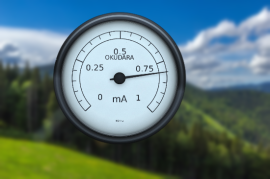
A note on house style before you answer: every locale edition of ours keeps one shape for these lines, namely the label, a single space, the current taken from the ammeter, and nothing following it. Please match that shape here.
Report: 0.8 mA
